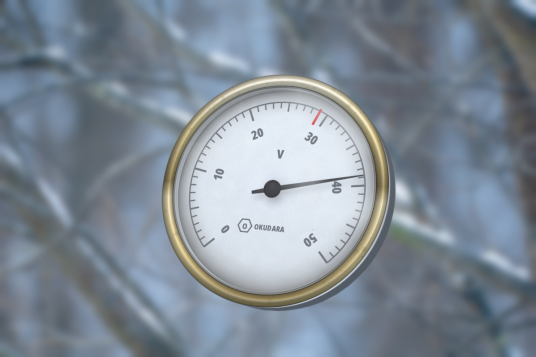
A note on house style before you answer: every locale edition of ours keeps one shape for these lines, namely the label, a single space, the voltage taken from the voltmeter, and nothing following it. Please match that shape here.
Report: 39 V
